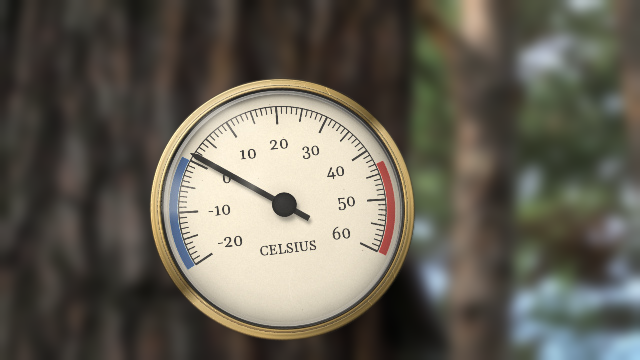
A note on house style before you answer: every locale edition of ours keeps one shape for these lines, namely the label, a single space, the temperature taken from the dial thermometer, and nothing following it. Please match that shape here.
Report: 1 °C
